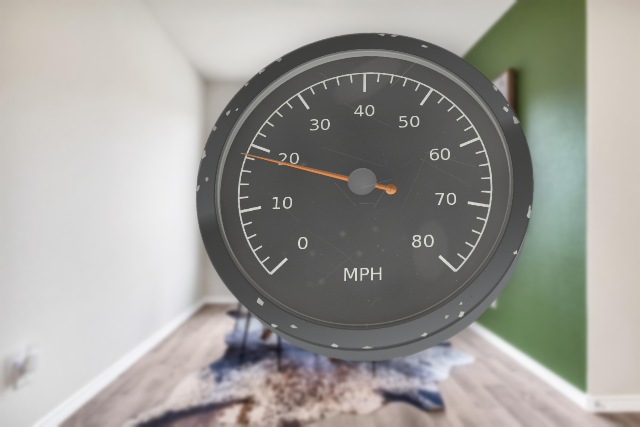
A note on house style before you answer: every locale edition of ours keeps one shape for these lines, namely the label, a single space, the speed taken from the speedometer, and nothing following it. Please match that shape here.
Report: 18 mph
